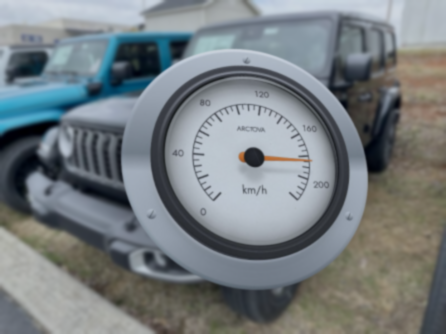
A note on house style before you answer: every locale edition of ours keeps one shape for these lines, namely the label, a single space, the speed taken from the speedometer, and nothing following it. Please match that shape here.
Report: 185 km/h
